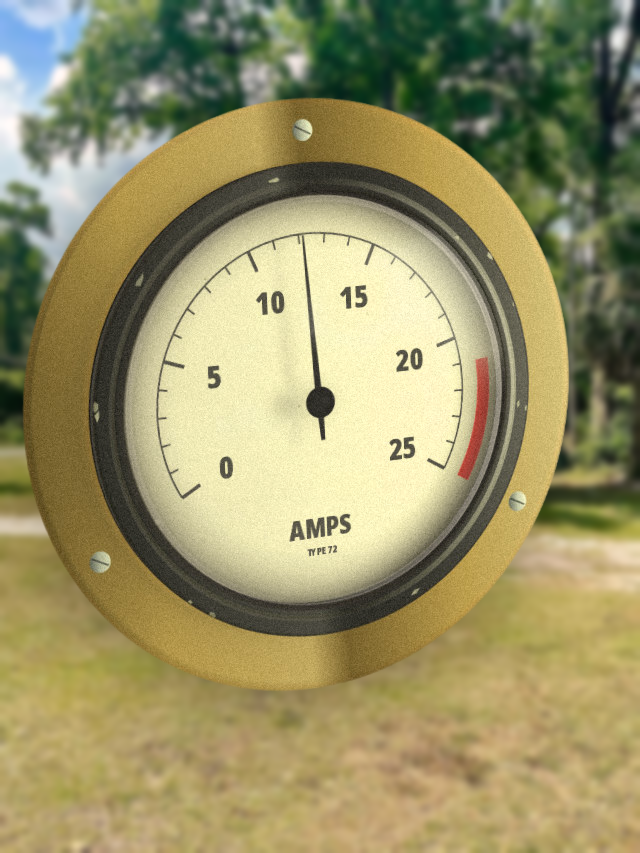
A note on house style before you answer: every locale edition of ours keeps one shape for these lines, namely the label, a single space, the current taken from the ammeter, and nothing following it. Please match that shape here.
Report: 12 A
